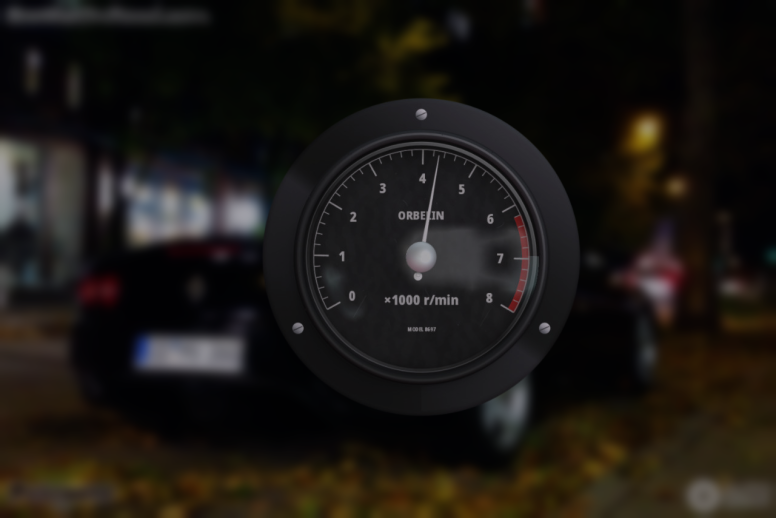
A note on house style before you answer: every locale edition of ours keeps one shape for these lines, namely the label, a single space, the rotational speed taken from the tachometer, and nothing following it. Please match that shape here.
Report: 4300 rpm
